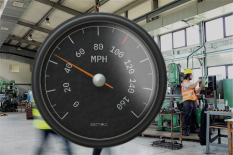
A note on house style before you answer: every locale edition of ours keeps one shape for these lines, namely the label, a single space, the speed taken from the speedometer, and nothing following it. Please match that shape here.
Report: 45 mph
